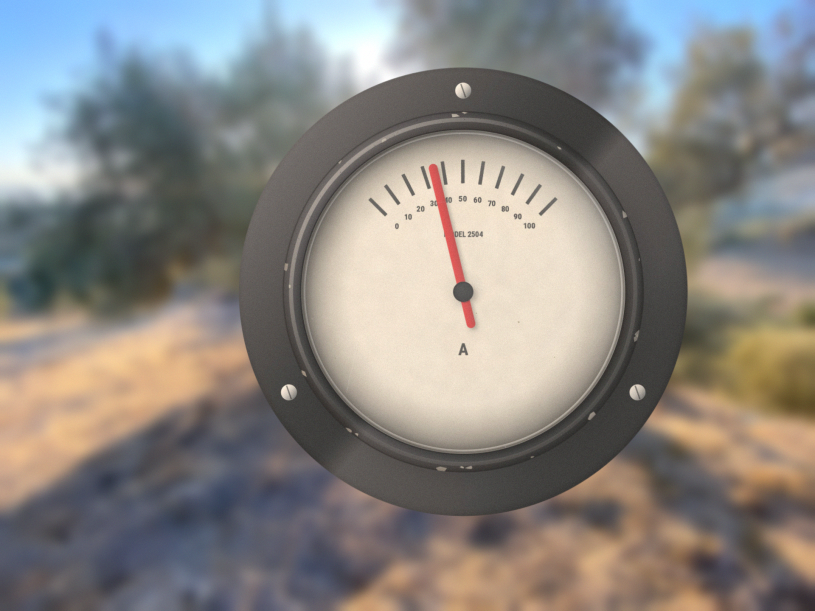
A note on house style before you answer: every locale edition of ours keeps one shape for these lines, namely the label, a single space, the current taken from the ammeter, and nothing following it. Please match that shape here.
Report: 35 A
